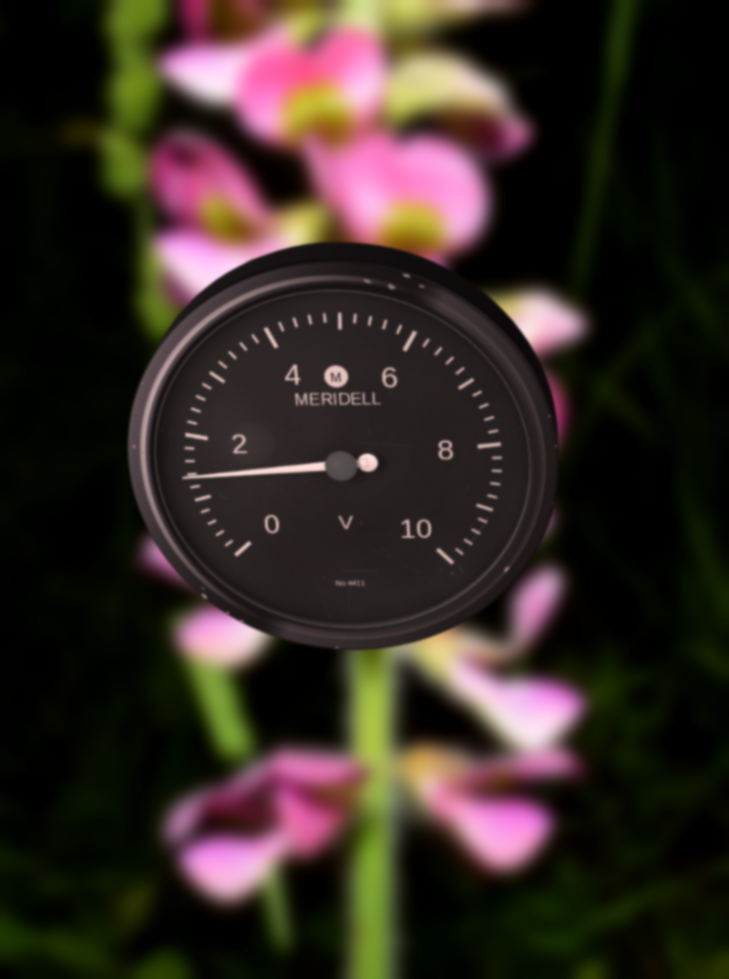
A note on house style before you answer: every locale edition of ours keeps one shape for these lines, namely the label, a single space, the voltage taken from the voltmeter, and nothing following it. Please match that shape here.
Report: 1.4 V
